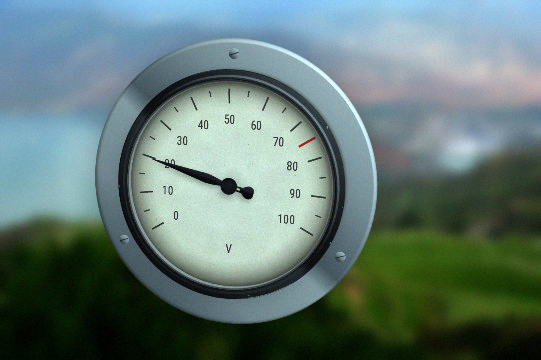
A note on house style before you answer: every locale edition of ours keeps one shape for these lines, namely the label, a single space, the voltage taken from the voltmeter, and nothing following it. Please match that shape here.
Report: 20 V
